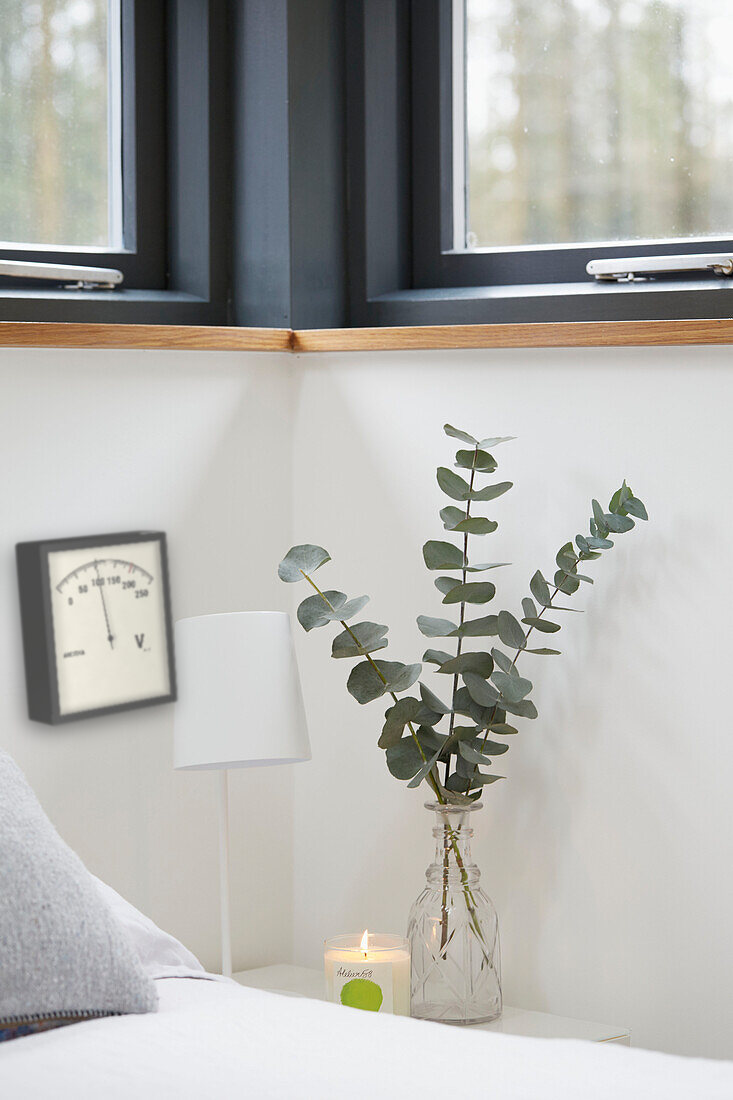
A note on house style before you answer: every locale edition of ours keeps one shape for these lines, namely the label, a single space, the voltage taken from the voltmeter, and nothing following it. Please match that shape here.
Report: 100 V
